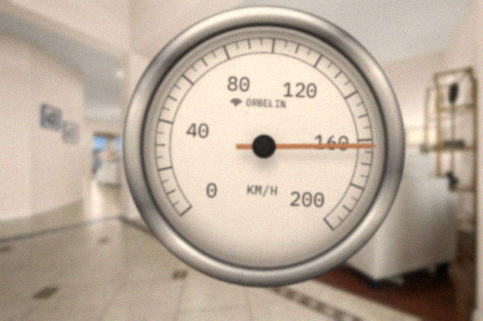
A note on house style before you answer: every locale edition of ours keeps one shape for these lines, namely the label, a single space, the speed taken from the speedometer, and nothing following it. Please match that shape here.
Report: 162.5 km/h
